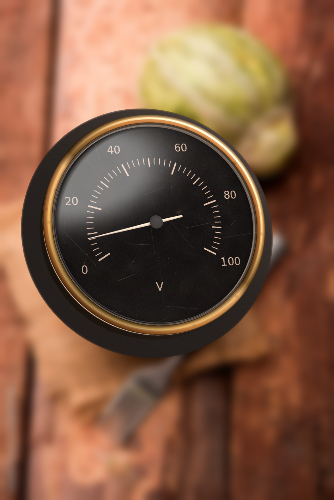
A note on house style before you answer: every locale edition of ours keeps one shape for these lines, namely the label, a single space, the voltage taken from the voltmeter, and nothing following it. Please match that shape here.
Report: 8 V
